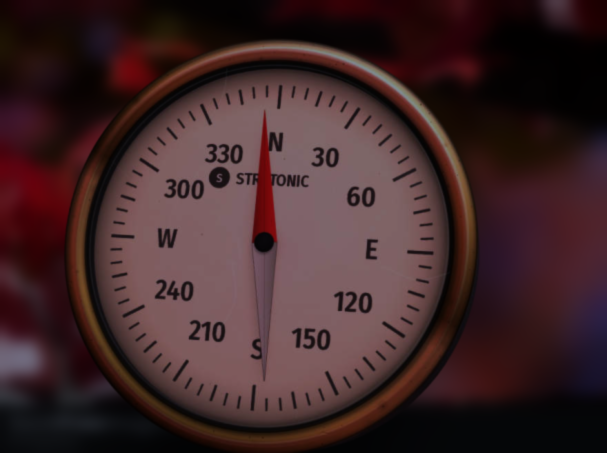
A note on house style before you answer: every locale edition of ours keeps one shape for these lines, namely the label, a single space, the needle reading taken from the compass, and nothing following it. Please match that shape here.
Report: 355 °
